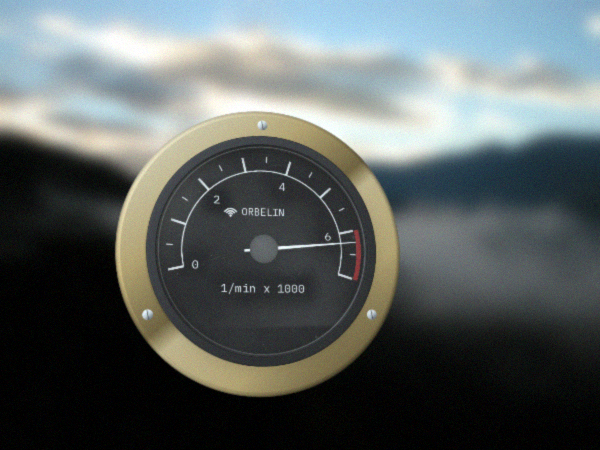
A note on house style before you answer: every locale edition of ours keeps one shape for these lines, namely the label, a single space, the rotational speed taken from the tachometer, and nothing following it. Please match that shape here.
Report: 6250 rpm
